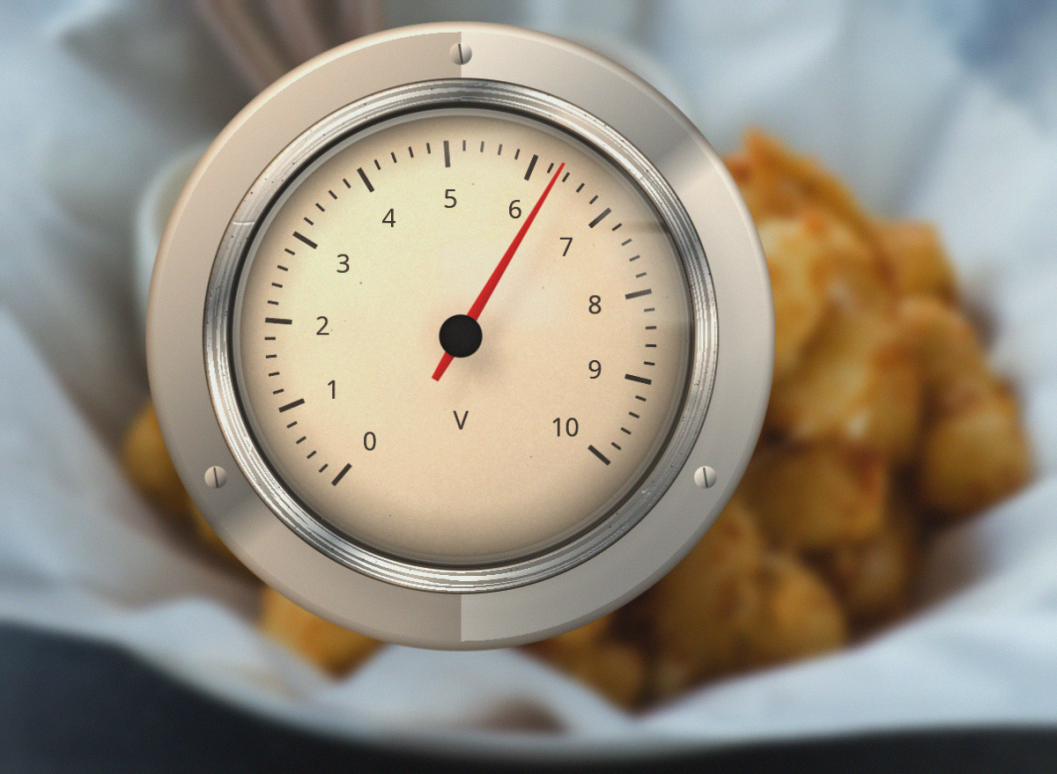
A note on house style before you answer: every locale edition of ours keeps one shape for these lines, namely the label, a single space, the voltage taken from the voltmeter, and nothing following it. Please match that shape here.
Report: 6.3 V
